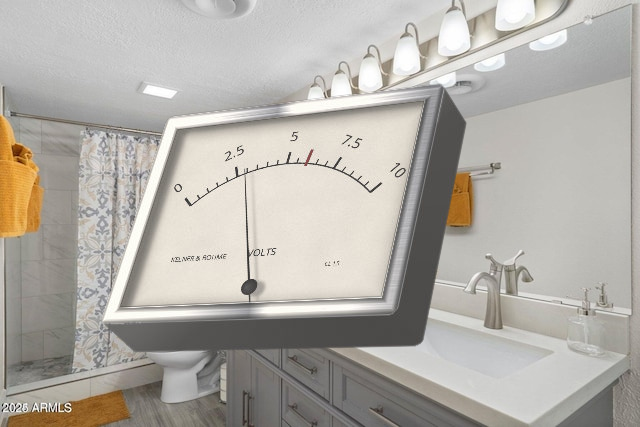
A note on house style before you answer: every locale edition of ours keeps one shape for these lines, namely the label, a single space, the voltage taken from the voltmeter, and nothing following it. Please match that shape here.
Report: 3 V
